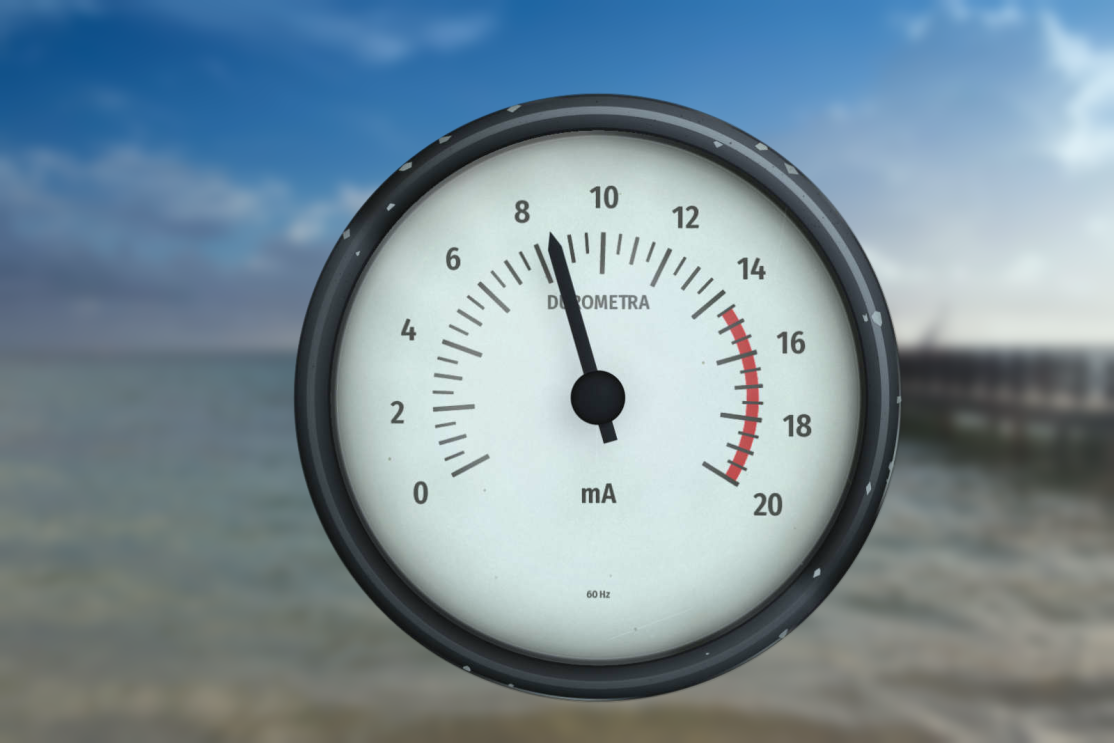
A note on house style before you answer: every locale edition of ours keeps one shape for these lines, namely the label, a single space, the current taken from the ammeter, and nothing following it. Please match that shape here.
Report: 8.5 mA
